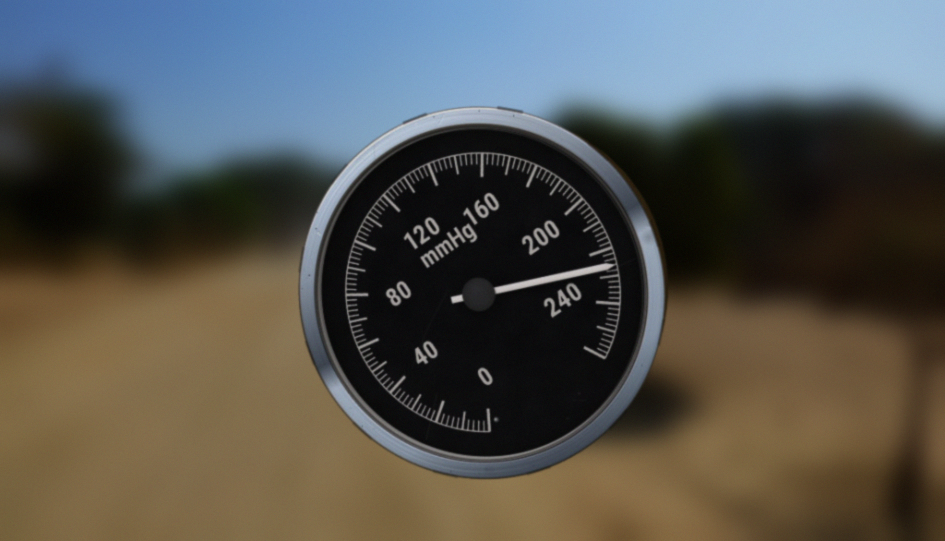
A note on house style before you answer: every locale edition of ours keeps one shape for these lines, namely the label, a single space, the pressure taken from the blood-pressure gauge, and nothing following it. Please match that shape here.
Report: 226 mmHg
